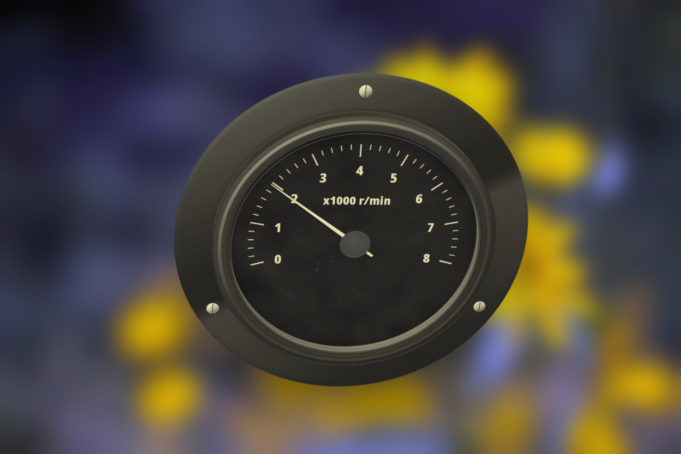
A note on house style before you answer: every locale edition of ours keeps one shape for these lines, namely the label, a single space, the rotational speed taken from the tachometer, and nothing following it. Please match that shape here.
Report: 2000 rpm
